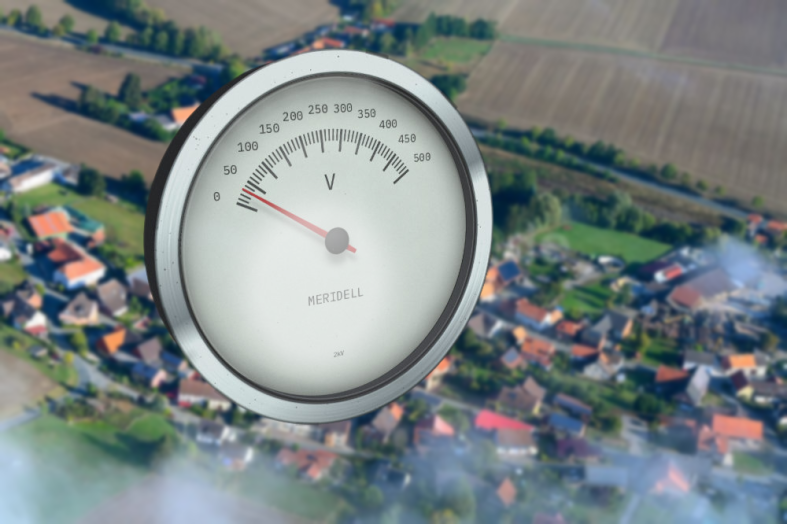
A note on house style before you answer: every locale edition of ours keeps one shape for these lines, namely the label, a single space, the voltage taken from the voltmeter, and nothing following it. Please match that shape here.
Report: 30 V
